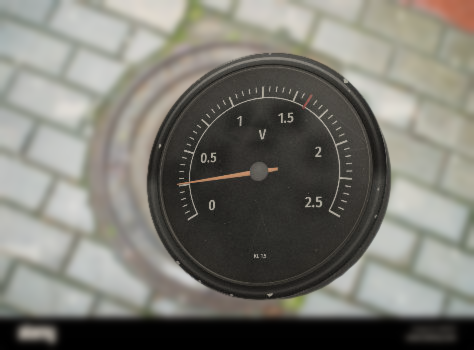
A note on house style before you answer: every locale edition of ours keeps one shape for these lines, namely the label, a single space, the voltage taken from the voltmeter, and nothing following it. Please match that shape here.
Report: 0.25 V
